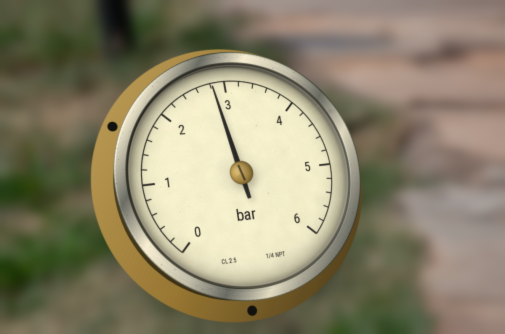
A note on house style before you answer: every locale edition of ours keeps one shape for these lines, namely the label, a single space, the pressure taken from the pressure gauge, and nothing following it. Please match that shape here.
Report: 2.8 bar
